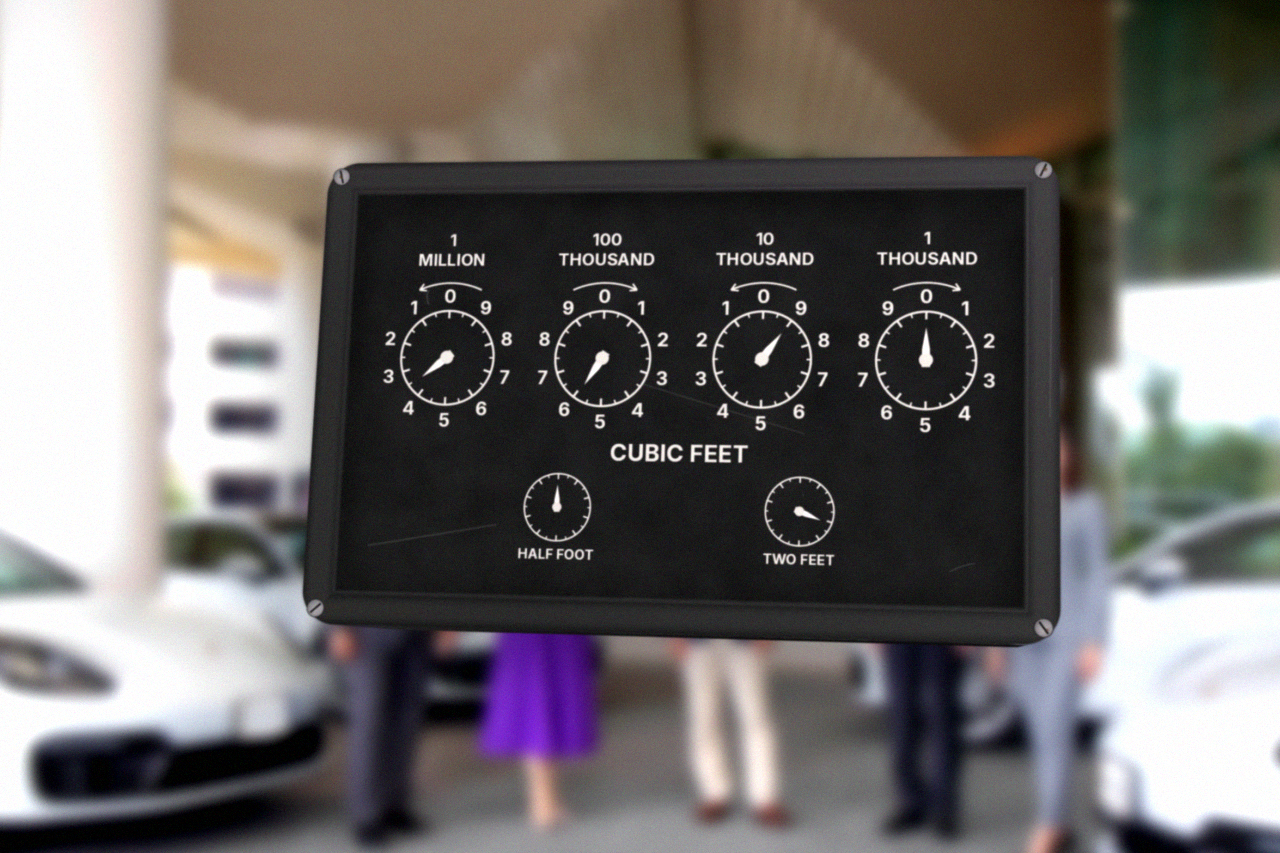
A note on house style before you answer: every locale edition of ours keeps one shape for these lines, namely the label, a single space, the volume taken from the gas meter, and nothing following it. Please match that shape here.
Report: 359000 ft³
